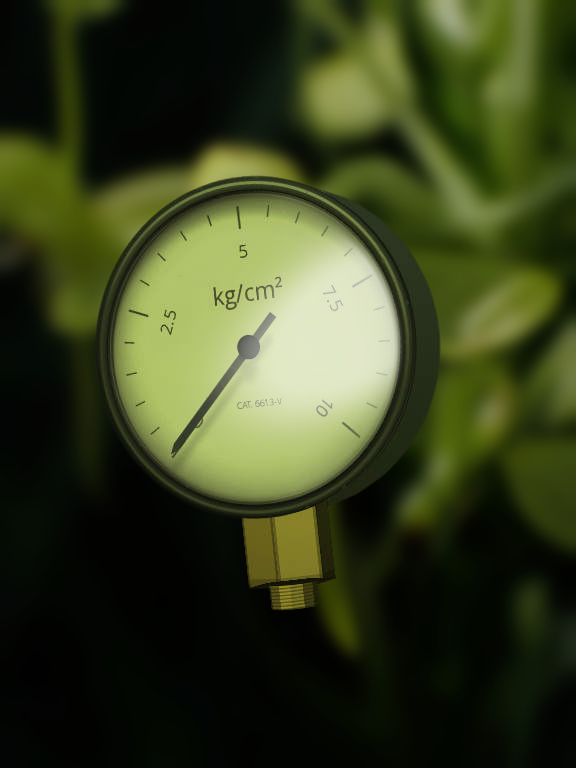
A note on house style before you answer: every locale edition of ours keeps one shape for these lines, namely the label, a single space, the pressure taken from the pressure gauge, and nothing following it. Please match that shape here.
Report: 0 kg/cm²
